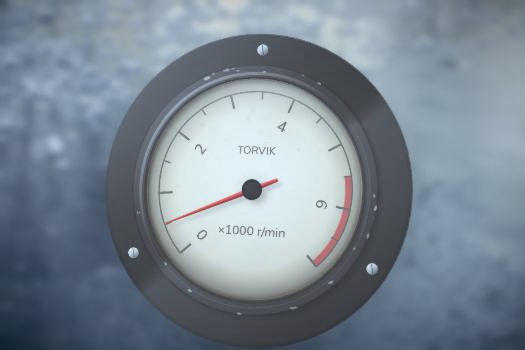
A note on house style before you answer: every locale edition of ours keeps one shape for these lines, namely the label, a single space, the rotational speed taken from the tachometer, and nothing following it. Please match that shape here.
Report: 500 rpm
